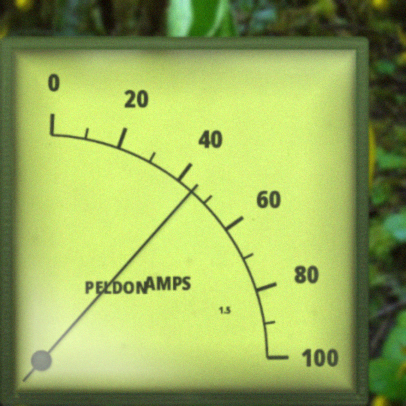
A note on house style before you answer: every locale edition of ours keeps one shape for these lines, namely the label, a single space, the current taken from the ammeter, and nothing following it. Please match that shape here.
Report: 45 A
